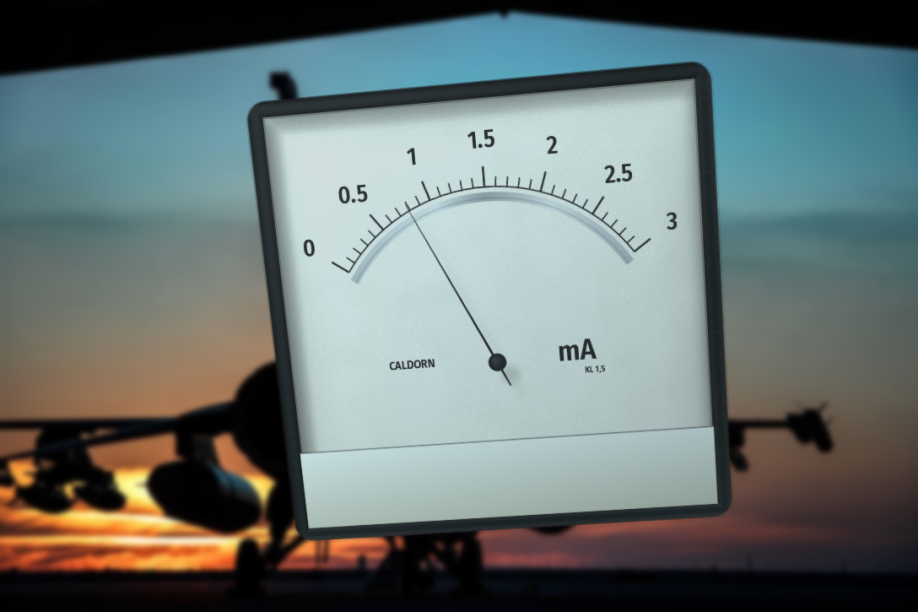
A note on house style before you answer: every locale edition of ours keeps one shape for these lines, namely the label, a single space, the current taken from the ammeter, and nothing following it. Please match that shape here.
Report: 0.8 mA
